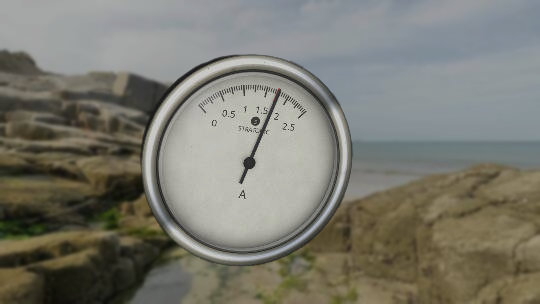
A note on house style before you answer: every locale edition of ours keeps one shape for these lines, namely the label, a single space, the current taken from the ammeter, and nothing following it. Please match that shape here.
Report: 1.75 A
